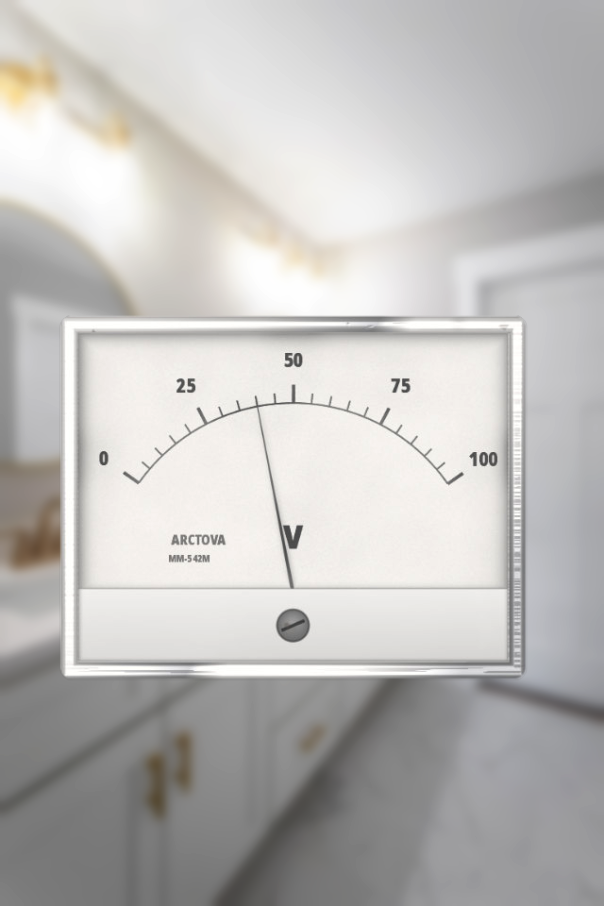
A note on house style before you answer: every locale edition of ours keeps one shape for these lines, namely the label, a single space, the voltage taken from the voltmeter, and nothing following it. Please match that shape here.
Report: 40 V
